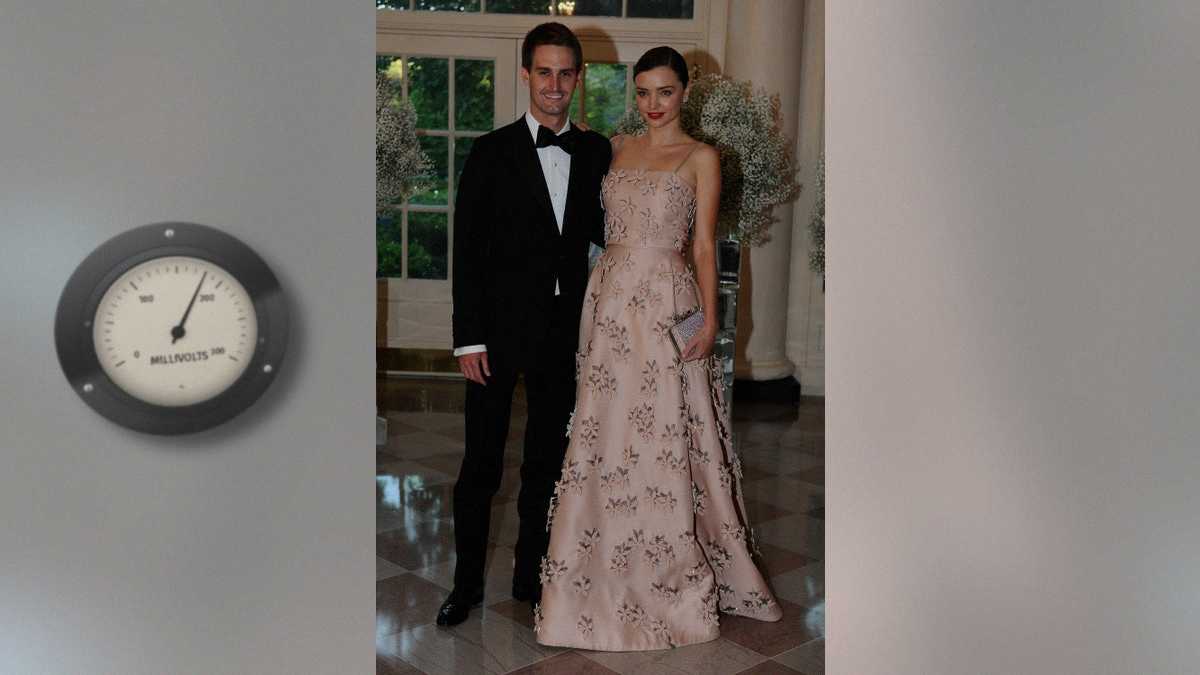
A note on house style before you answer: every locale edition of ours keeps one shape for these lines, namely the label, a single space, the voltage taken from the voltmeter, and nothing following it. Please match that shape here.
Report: 180 mV
